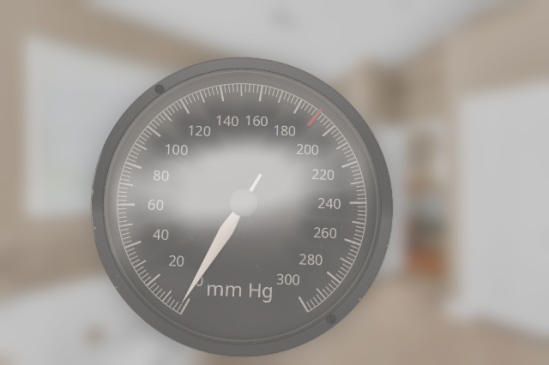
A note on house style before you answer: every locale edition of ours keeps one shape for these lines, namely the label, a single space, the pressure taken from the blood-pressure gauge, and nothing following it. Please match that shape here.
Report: 2 mmHg
